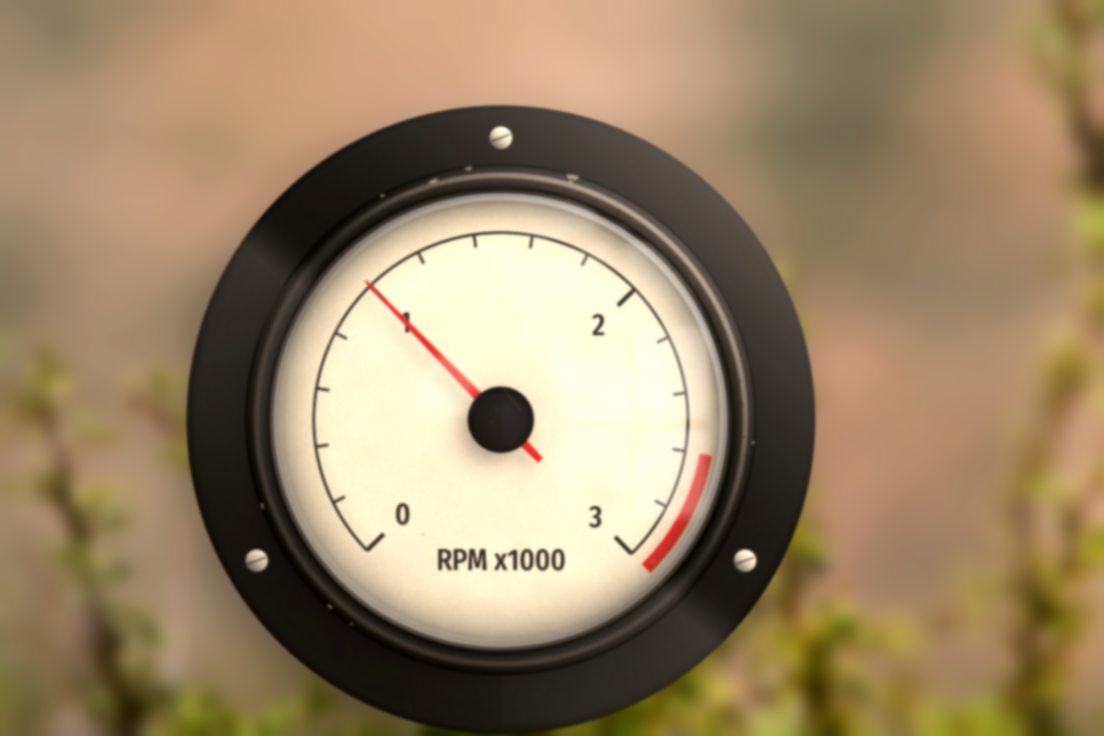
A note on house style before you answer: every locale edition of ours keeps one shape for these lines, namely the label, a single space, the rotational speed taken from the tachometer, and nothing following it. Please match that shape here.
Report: 1000 rpm
